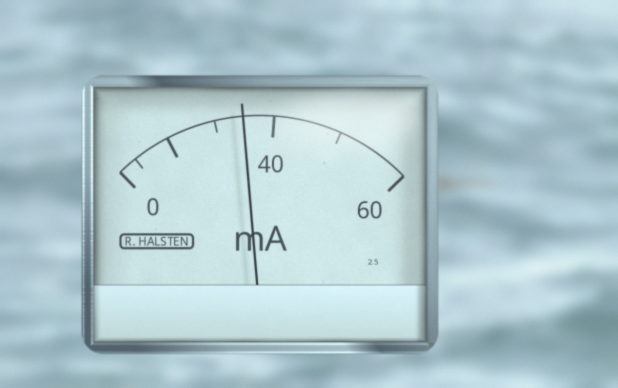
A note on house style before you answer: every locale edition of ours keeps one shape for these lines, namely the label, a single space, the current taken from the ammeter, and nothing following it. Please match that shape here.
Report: 35 mA
